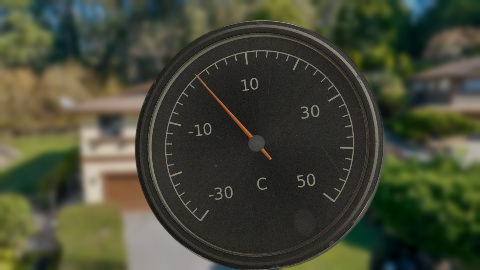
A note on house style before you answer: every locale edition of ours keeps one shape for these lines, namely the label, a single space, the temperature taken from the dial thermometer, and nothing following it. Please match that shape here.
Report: 0 °C
